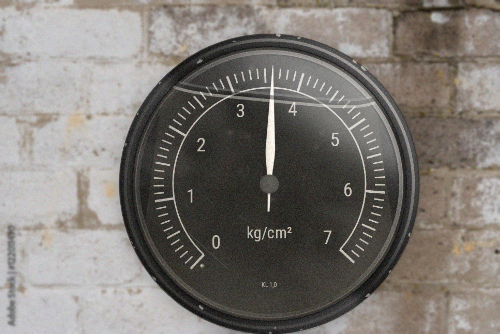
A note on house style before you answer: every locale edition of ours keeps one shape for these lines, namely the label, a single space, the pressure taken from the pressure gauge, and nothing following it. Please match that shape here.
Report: 3.6 kg/cm²
